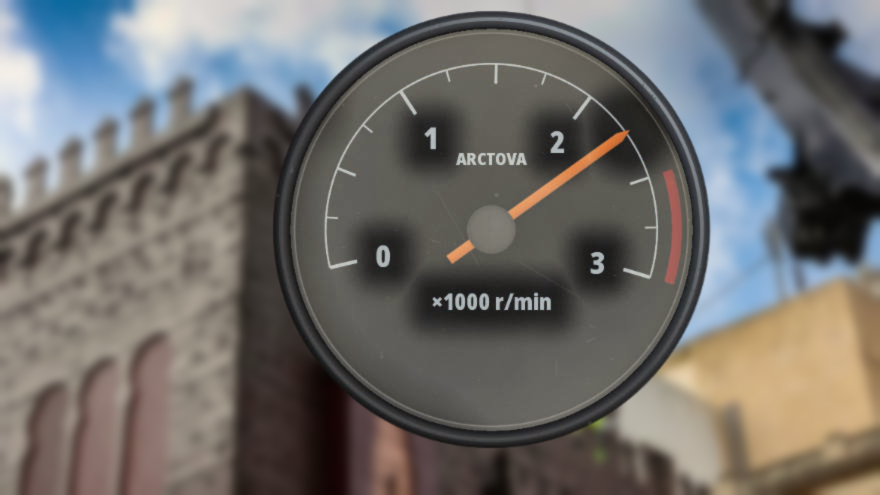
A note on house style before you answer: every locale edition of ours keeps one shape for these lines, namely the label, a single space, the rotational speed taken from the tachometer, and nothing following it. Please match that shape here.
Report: 2250 rpm
